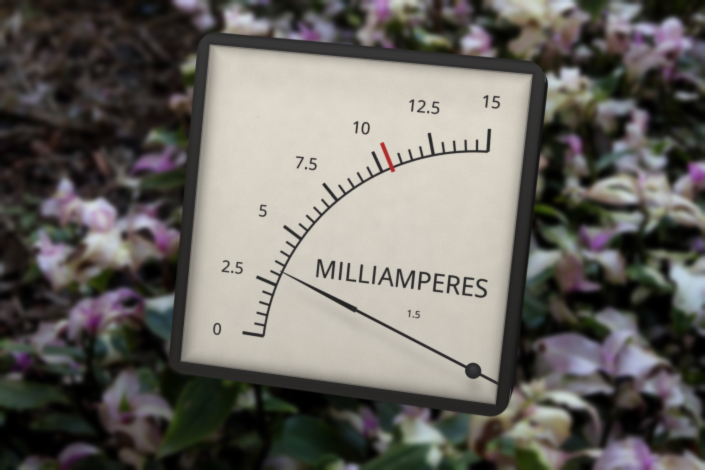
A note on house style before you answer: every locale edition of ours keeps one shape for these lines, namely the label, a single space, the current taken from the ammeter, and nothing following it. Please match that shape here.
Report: 3.25 mA
